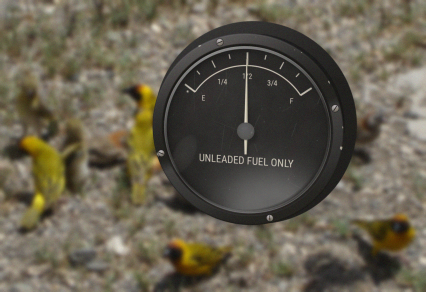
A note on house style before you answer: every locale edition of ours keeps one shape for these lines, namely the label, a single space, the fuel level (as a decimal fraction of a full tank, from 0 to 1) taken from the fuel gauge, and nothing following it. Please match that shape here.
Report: 0.5
